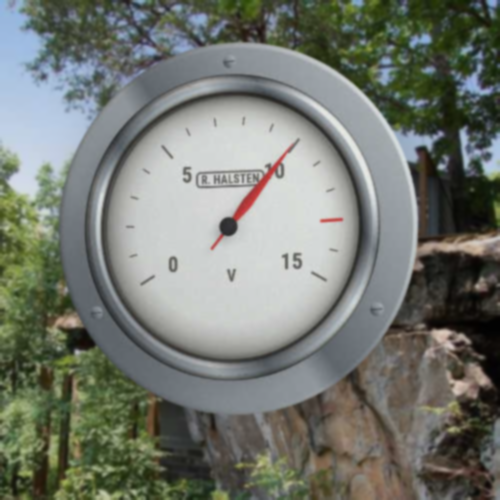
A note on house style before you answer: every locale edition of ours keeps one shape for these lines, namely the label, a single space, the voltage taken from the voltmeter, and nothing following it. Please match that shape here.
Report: 10 V
